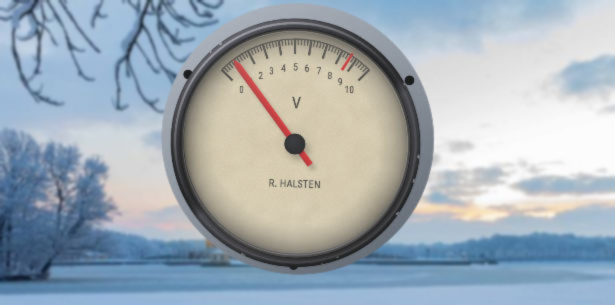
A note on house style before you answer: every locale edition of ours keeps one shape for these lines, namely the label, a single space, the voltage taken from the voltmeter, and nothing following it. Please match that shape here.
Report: 1 V
